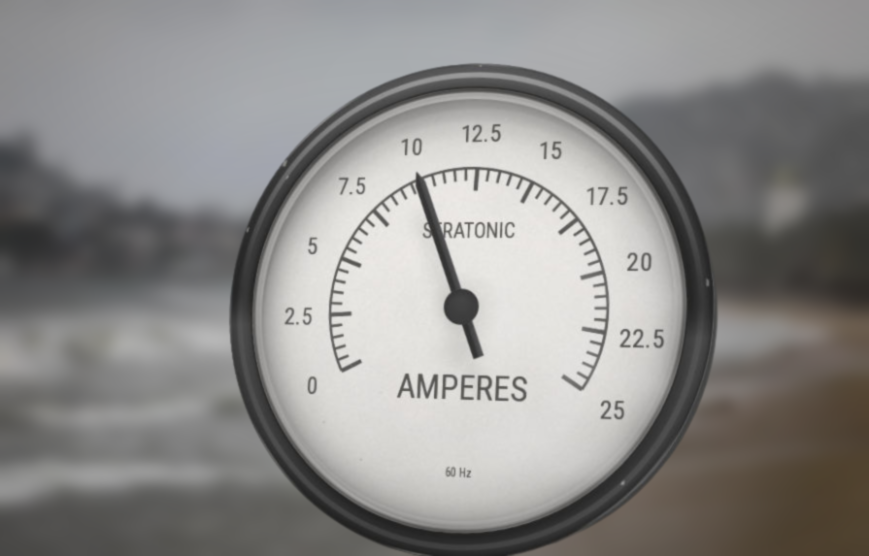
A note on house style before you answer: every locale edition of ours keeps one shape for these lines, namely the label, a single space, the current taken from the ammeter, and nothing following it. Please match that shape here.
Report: 10 A
